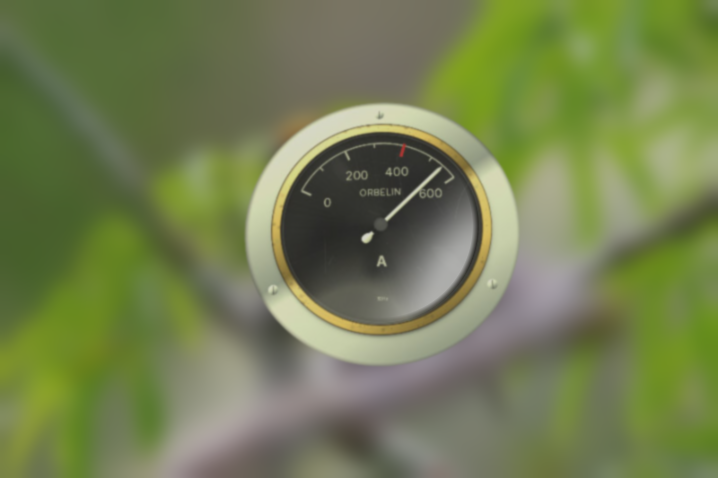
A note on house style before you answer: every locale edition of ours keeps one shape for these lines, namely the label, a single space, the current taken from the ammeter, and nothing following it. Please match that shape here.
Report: 550 A
